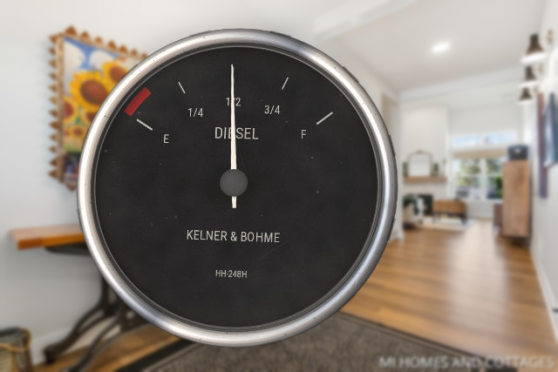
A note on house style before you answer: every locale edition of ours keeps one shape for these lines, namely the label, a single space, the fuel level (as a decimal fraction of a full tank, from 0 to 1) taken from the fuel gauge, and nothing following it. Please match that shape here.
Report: 0.5
